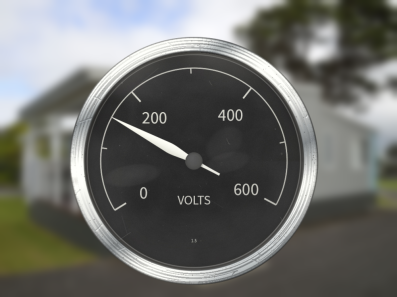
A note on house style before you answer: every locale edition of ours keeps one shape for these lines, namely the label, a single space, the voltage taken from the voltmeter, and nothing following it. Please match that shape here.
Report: 150 V
